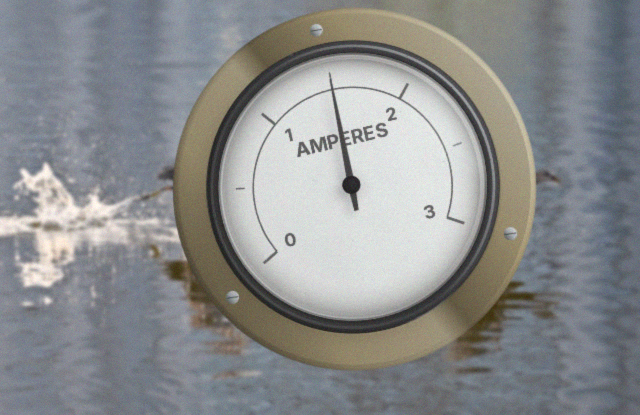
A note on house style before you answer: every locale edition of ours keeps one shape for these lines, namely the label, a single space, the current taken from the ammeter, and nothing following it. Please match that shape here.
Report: 1.5 A
